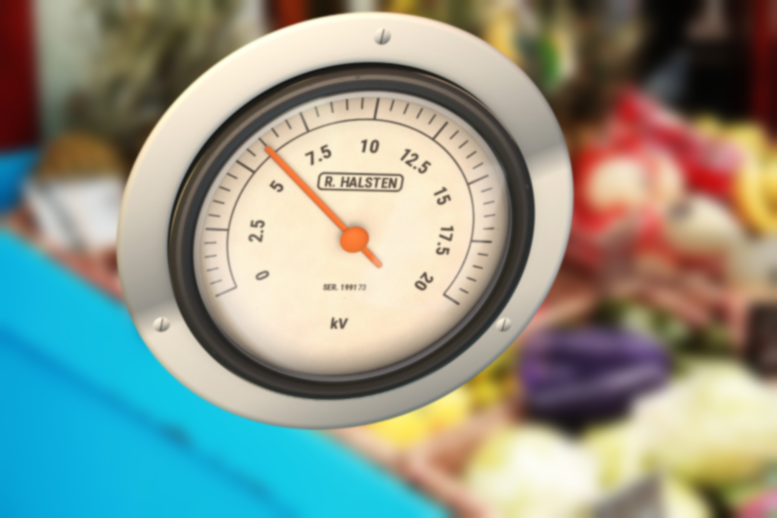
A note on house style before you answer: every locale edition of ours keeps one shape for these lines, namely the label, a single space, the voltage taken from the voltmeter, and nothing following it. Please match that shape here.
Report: 6 kV
